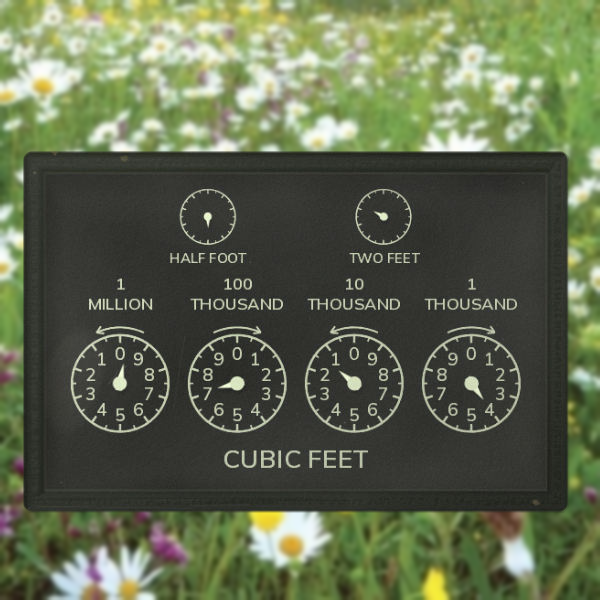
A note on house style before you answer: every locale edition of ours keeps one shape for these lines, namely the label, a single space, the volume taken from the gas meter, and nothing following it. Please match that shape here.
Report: 971400 ft³
